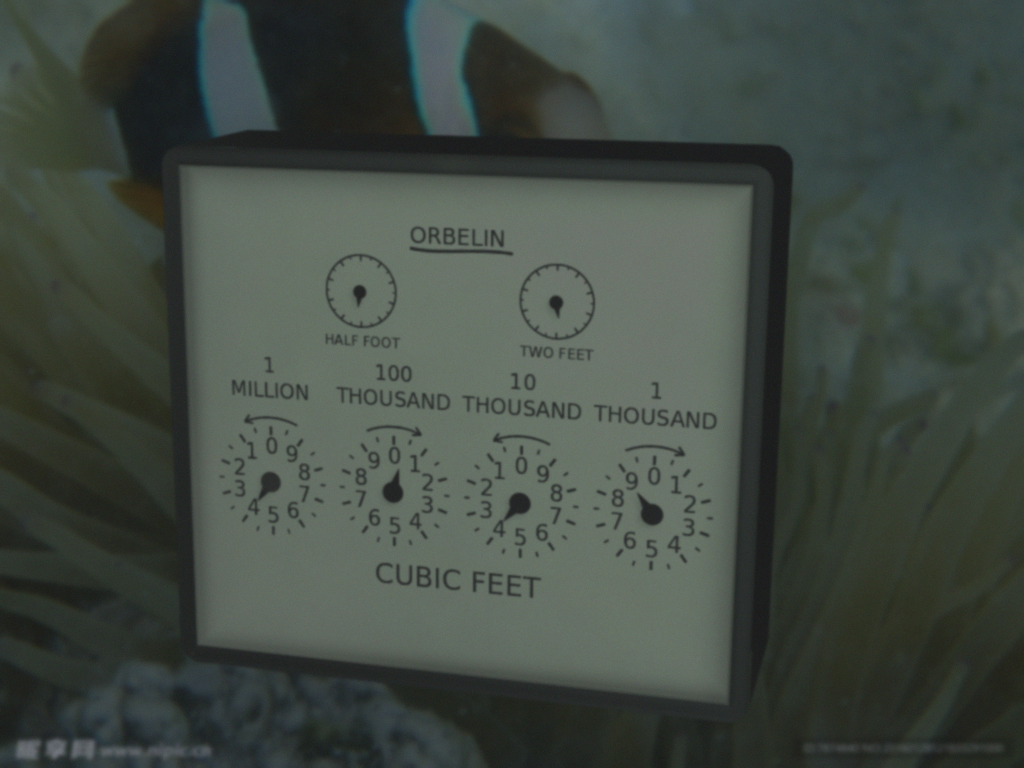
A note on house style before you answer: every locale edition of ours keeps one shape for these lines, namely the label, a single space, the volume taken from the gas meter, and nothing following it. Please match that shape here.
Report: 403900 ft³
